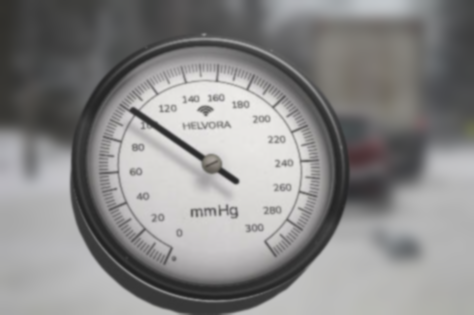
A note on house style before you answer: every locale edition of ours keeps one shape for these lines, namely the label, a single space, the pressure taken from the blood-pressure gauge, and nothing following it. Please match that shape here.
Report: 100 mmHg
